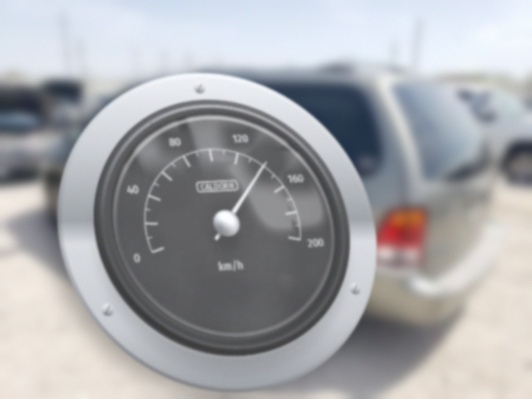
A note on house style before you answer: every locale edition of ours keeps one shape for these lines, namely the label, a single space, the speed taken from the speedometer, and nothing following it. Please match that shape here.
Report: 140 km/h
